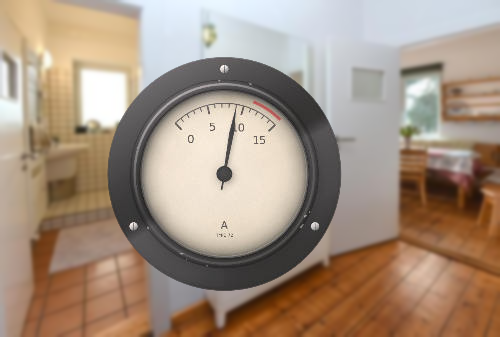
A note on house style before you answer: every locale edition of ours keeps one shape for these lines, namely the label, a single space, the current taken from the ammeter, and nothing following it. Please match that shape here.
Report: 9 A
